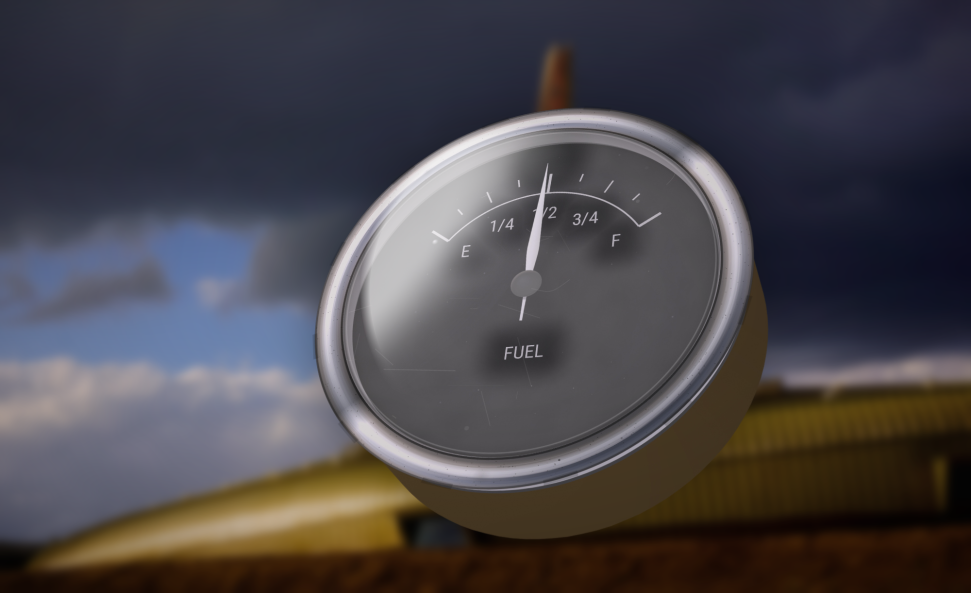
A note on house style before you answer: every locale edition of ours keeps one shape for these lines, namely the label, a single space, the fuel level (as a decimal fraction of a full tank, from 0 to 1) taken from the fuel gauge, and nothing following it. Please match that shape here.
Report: 0.5
